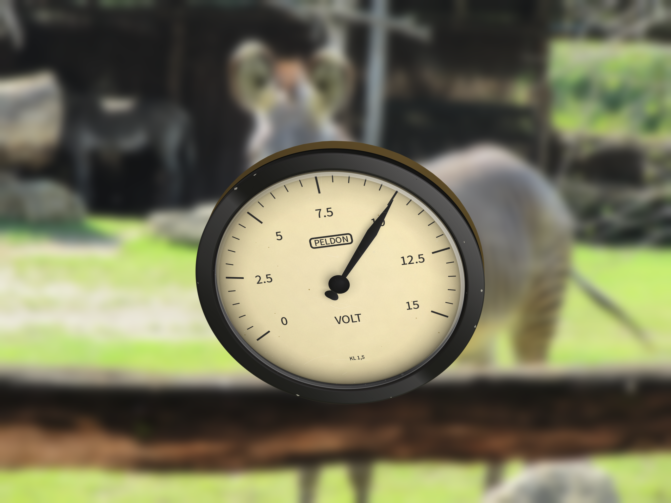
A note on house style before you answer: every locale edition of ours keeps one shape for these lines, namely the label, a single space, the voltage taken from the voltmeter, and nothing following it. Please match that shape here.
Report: 10 V
